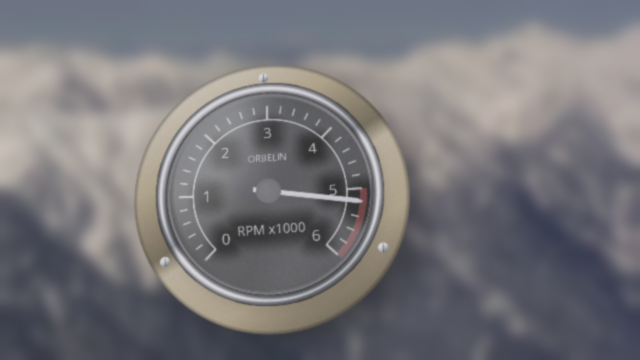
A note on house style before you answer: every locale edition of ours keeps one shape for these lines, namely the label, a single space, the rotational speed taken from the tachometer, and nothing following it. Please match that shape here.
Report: 5200 rpm
